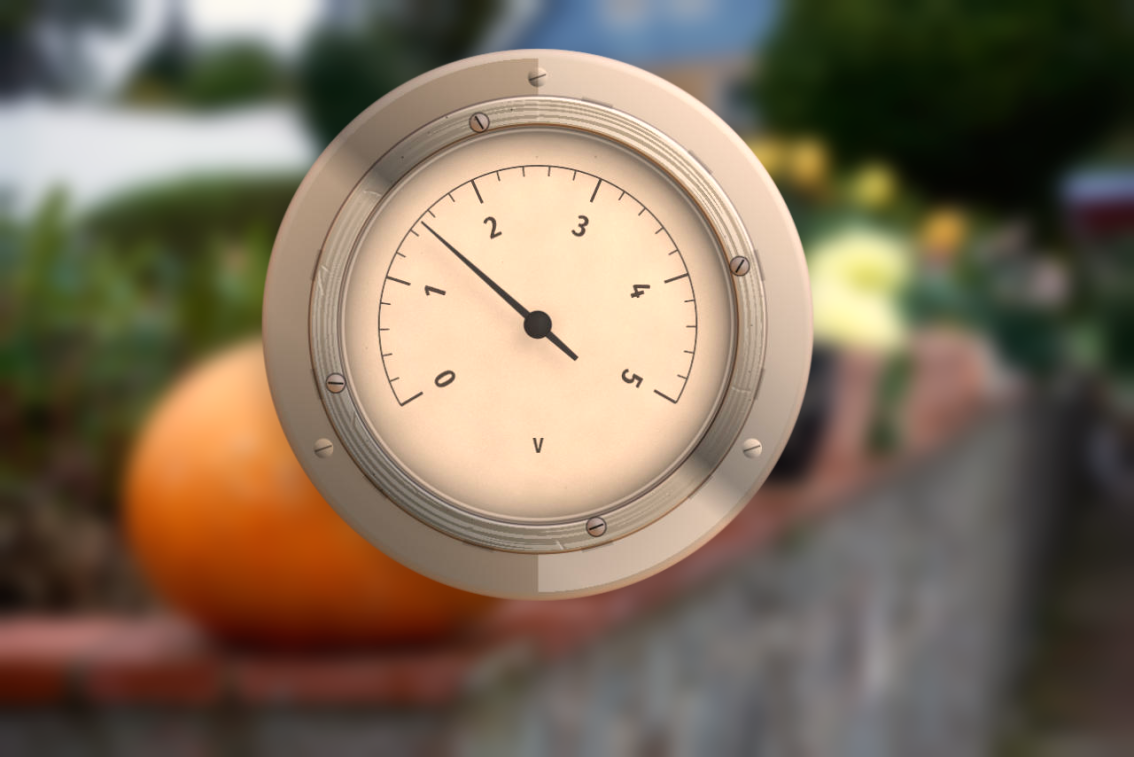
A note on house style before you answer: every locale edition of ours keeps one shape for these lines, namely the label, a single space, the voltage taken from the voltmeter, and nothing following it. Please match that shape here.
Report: 1.5 V
